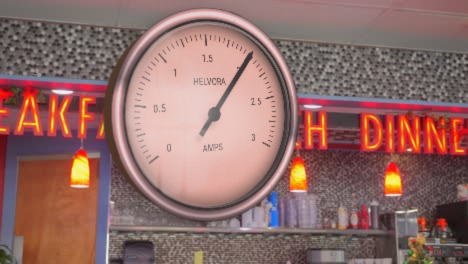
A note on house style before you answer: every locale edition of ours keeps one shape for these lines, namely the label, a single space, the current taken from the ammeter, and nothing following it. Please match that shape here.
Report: 2 A
